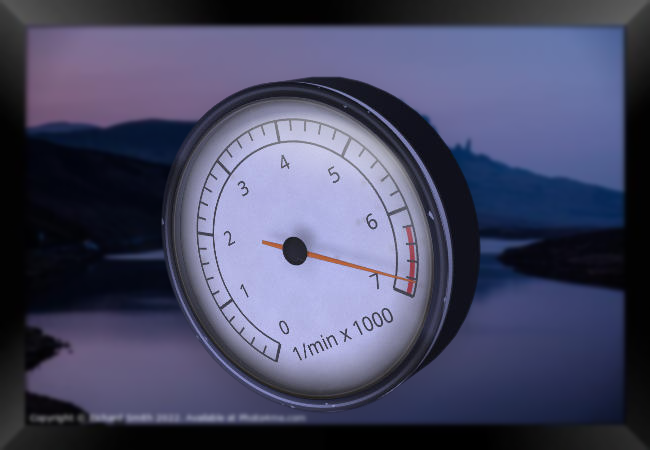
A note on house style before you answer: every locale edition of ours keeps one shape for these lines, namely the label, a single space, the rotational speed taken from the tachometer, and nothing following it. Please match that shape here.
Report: 6800 rpm
